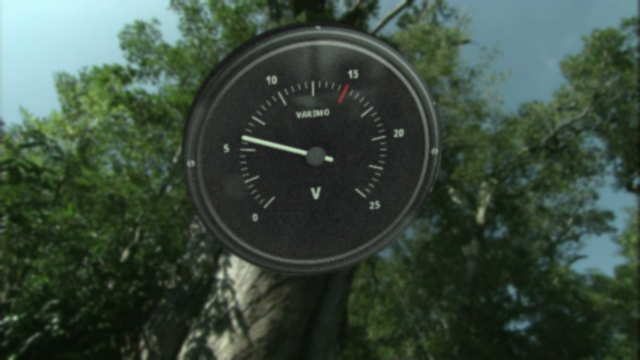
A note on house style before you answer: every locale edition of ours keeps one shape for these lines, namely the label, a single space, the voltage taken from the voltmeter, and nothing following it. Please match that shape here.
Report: 6 V
